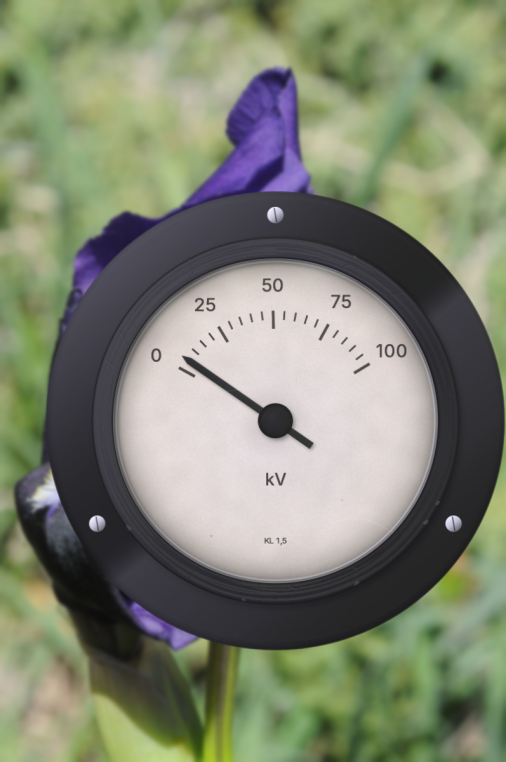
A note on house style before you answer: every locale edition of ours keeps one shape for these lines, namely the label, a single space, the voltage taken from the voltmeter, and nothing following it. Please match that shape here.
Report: 5 kV
